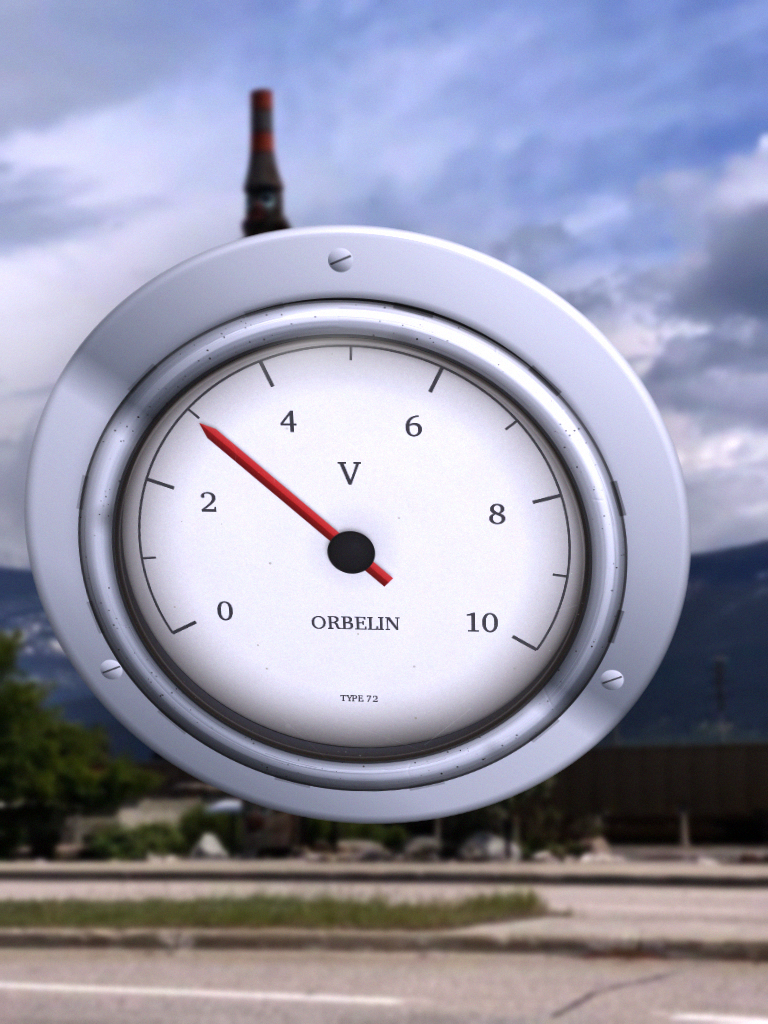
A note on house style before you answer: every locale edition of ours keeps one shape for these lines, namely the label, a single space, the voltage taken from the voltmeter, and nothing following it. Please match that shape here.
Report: 3 V
